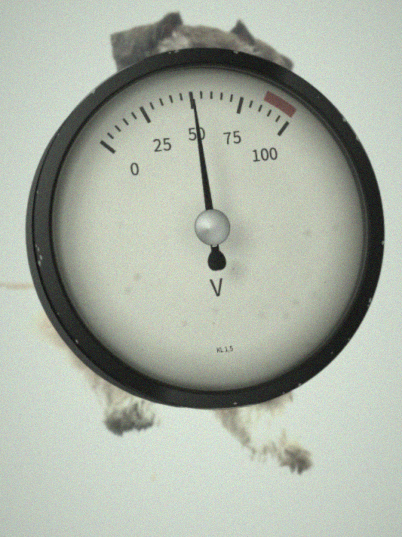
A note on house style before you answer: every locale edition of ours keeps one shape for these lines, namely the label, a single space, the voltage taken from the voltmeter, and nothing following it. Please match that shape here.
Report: 50 V
